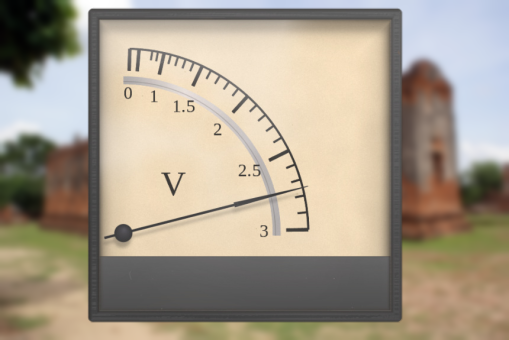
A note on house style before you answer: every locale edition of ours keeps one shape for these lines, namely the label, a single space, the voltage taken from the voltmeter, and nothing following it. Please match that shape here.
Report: 2.75 V
